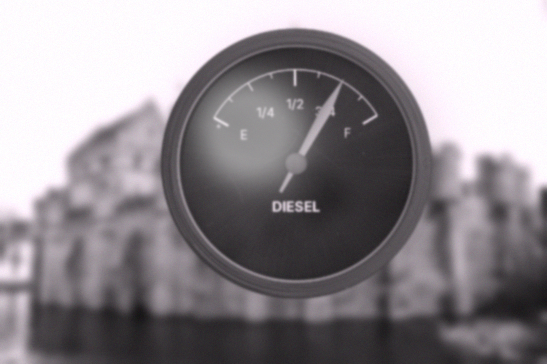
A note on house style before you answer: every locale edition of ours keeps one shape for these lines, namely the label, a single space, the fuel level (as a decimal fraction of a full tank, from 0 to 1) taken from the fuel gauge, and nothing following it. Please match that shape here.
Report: 0.75
